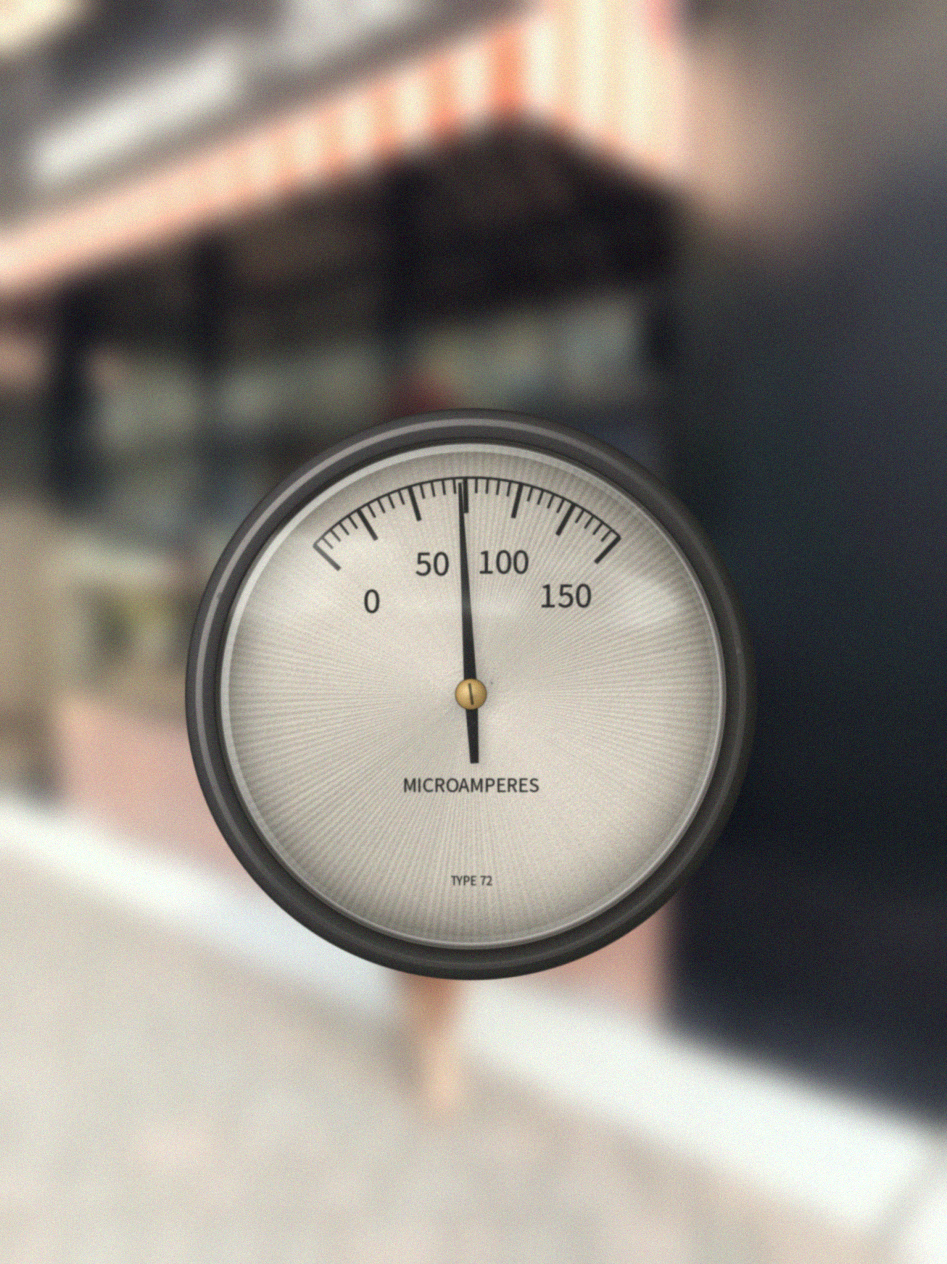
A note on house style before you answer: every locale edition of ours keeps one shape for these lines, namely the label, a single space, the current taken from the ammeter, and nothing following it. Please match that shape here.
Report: 72.5 µA
